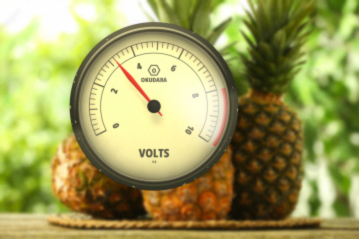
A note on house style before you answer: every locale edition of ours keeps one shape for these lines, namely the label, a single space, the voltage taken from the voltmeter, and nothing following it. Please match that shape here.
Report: 3.2 V
